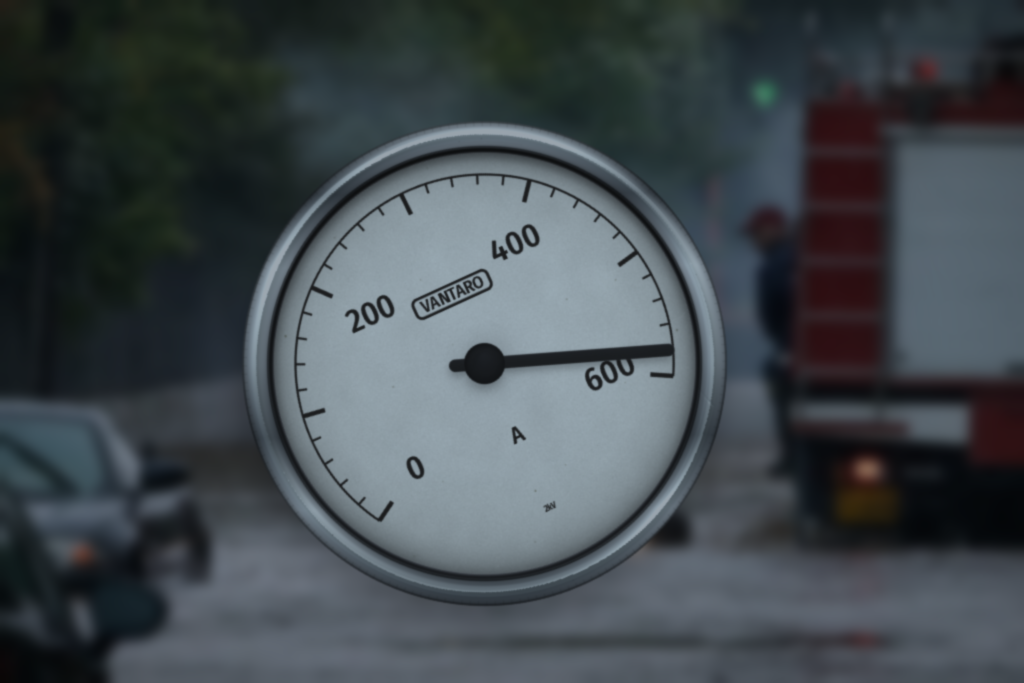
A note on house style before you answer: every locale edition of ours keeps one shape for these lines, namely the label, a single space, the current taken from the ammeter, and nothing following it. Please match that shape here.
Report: 580 A
